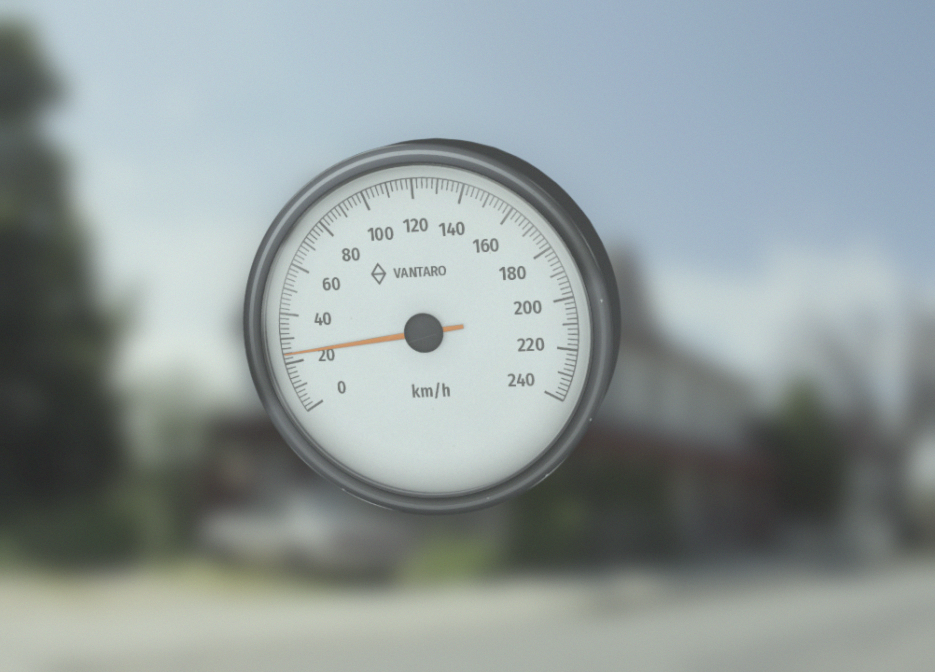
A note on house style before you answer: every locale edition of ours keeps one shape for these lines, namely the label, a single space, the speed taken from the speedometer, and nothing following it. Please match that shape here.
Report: 24 km/h
